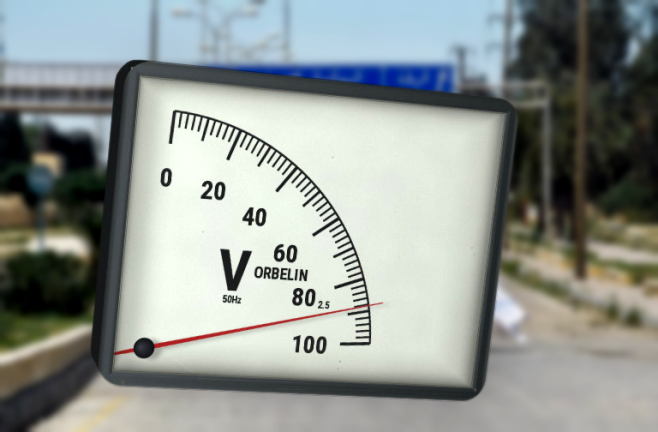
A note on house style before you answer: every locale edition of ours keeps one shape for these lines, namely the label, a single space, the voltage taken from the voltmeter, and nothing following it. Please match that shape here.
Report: 88 V
